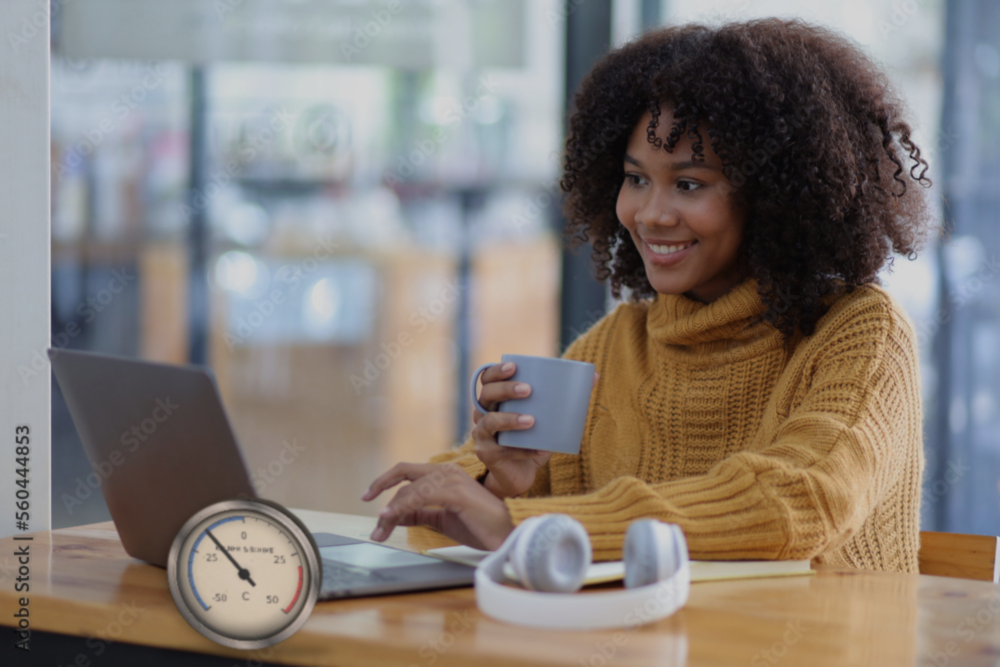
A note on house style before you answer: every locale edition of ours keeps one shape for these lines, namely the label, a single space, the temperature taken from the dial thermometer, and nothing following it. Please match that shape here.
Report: -15 °C
